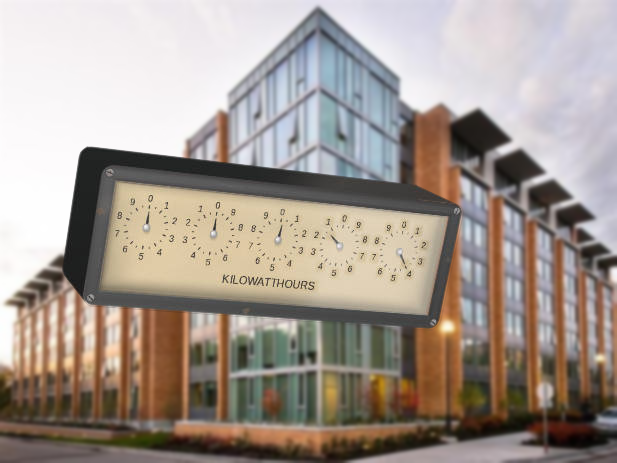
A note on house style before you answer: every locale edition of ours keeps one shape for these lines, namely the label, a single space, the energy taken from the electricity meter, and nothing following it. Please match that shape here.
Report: 14 kWh
